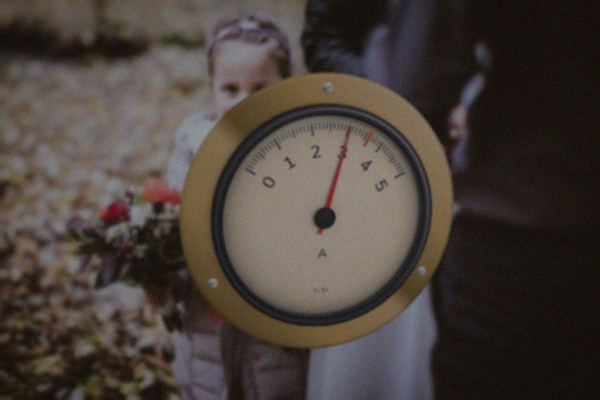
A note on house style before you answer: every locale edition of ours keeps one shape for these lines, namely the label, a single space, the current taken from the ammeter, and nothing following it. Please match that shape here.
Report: 3 A
